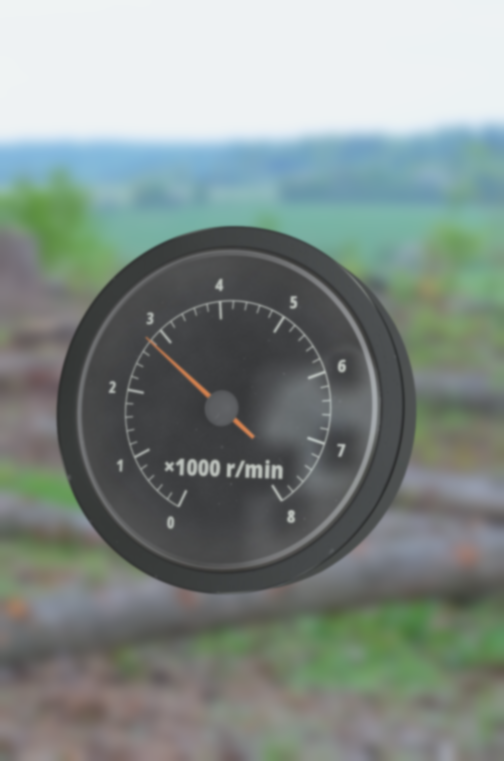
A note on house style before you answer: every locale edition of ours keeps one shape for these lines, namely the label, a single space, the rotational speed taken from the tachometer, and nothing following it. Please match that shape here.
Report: 2800 rpm
